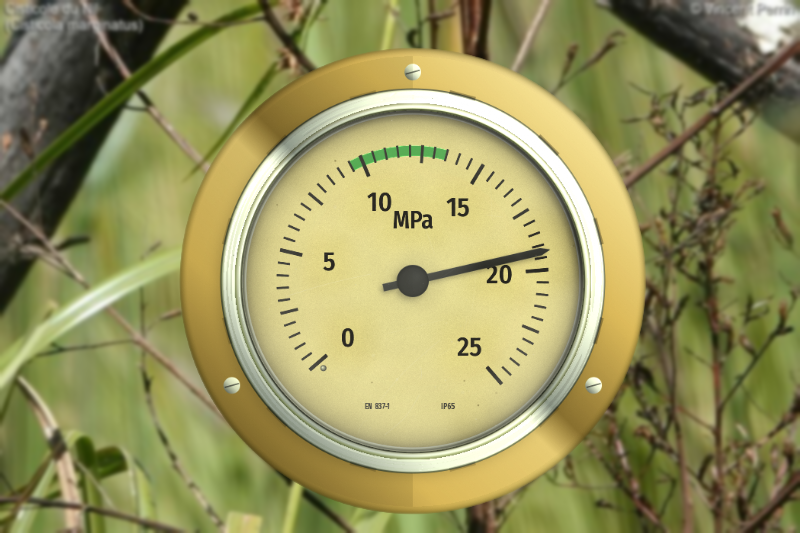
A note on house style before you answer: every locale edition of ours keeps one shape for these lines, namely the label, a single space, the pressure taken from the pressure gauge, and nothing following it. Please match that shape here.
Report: 19.25 MPa
